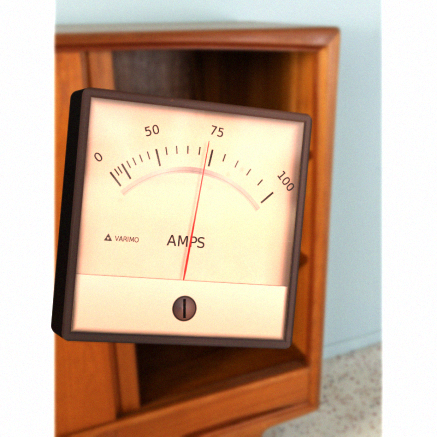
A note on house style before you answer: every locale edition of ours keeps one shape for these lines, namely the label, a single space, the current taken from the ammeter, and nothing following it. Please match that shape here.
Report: 72.5 A
